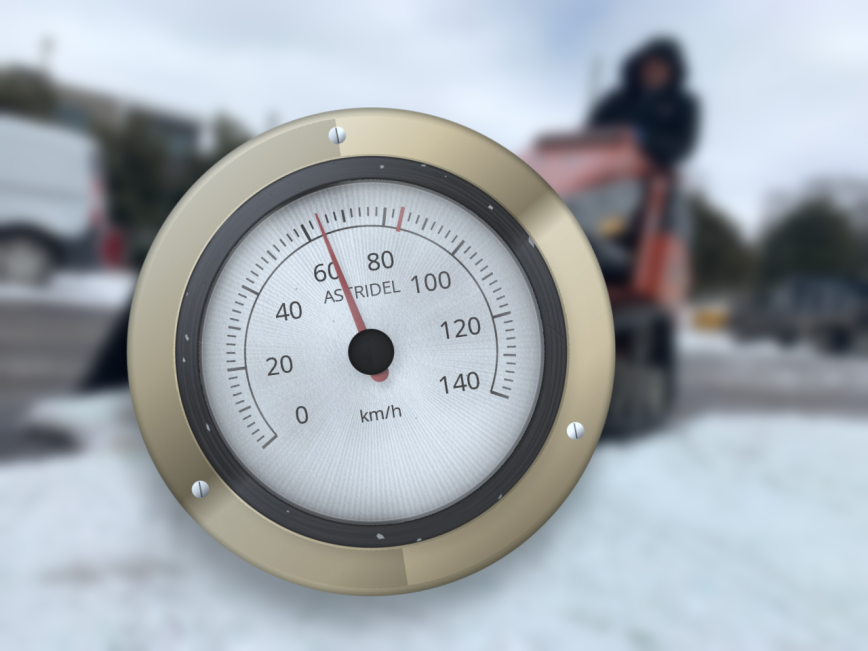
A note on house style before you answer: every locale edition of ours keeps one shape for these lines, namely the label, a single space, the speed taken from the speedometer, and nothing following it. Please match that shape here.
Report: 64 km/h
